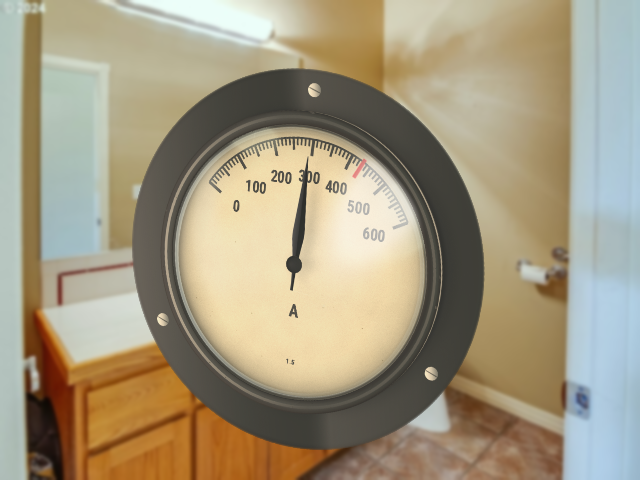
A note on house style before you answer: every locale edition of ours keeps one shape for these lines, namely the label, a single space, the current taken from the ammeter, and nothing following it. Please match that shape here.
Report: 300 A
